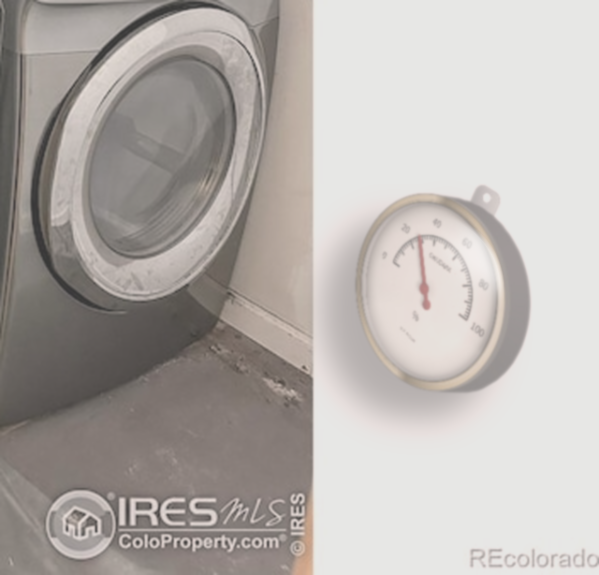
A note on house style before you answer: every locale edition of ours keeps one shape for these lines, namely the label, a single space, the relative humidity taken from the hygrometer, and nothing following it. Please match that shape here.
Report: 30 %
